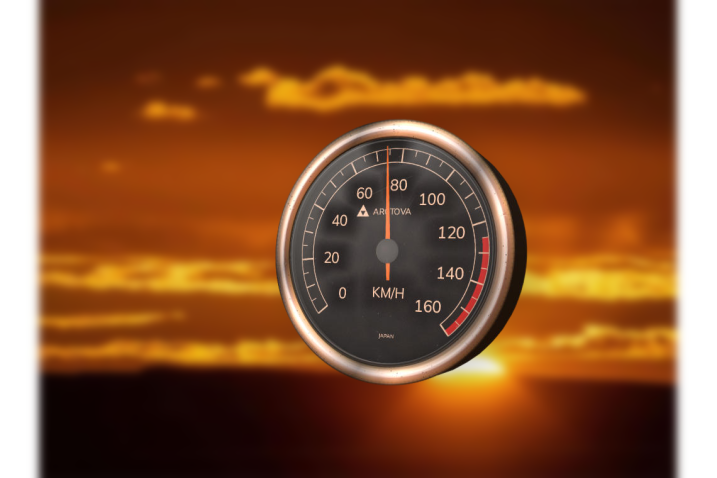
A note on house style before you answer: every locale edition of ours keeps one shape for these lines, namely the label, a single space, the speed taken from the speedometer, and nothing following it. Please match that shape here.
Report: 75 km/h
